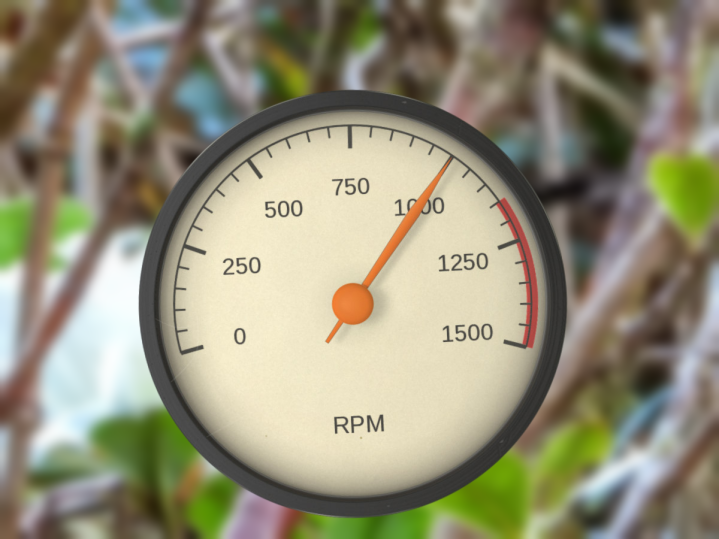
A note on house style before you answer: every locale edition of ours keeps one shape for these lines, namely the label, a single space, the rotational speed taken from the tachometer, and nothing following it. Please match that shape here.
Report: 1000 rpm
